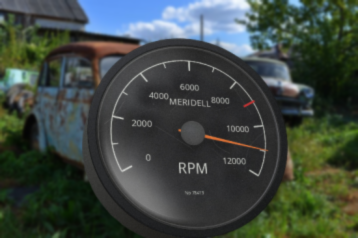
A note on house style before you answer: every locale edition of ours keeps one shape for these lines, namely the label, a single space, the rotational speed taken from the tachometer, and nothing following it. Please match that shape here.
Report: 11000 rpm
